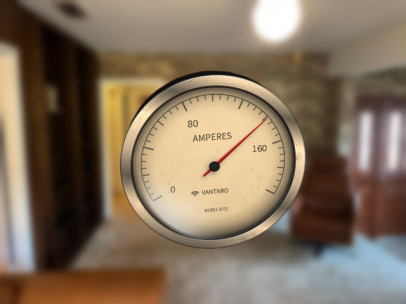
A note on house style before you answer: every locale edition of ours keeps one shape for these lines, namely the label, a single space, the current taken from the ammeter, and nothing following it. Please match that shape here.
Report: 140 A
